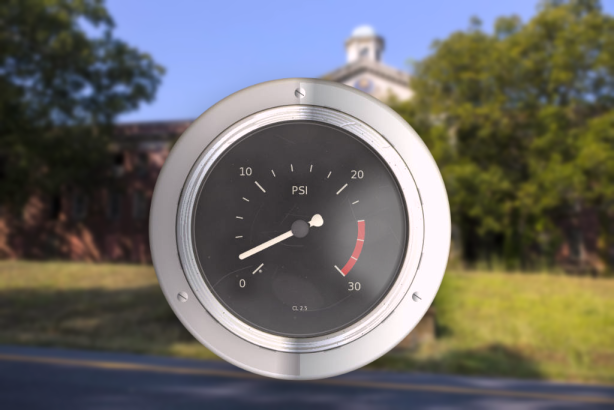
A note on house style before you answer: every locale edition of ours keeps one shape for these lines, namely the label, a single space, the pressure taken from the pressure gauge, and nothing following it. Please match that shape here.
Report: 2 psi
